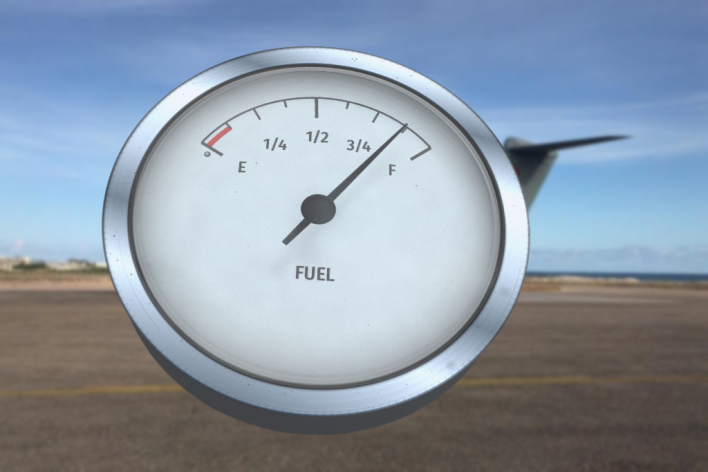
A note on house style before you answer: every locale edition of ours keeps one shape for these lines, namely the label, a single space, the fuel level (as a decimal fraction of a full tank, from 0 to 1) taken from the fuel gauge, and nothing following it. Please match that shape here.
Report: 0.875
